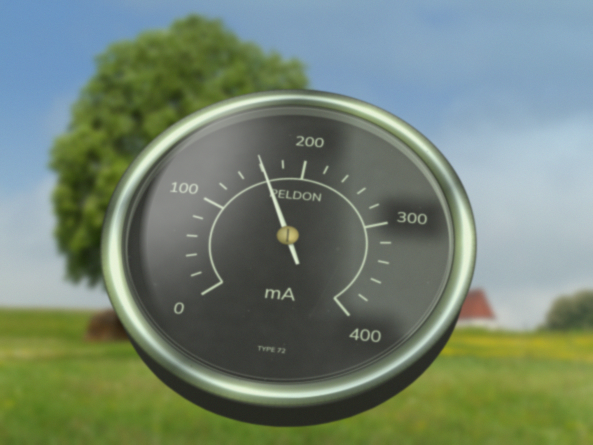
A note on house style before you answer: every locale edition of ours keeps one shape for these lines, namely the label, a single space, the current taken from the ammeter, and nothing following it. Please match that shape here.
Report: 160 mA
